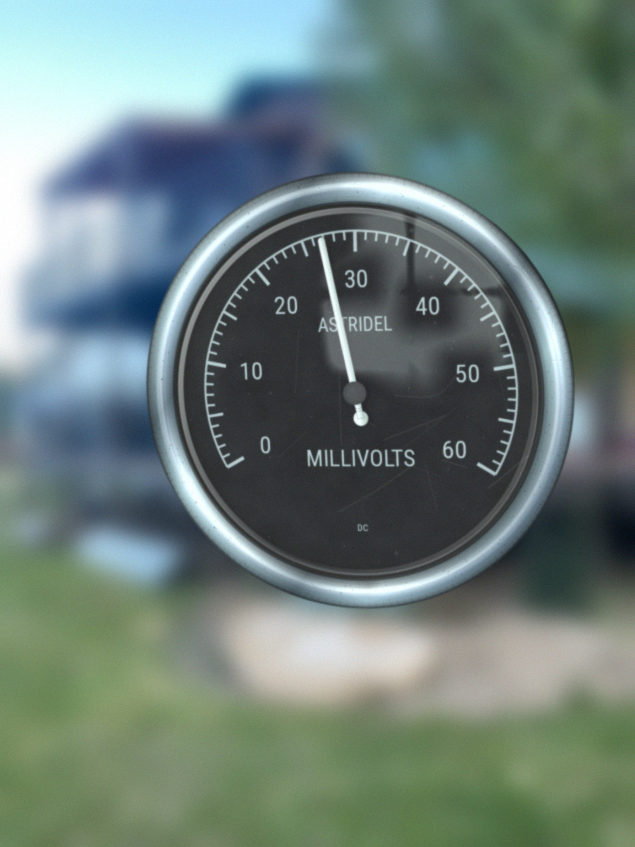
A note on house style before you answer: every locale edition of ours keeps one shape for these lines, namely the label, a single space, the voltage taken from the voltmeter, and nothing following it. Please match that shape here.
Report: 27 mV
